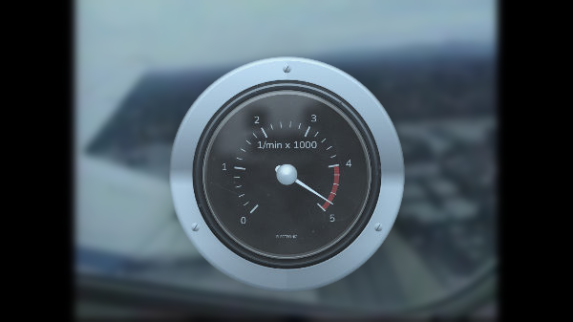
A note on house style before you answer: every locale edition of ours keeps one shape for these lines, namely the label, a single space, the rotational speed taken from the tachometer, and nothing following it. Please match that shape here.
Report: 4800 rpm
